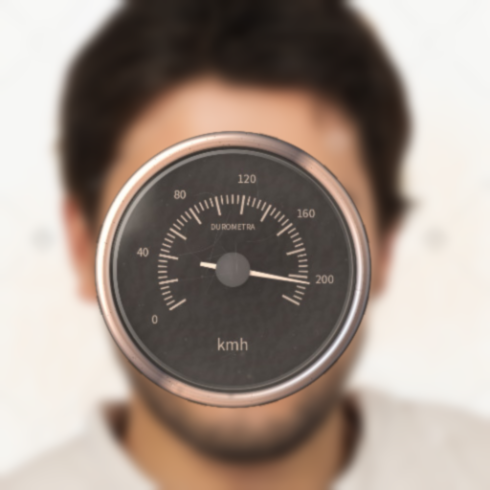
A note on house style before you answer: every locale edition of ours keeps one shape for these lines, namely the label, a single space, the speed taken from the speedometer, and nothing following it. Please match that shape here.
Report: 204 km/h
